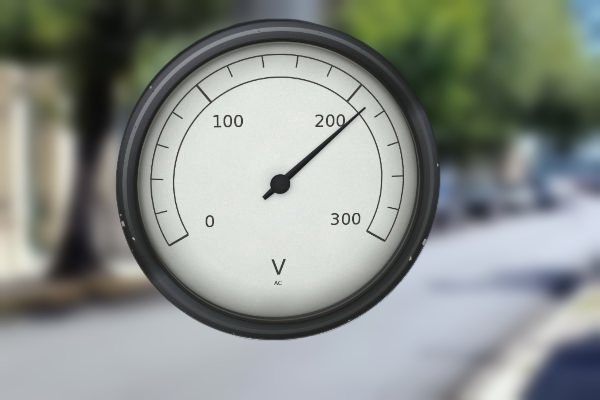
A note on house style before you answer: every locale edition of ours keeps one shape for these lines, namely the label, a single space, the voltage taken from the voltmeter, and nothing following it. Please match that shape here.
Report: 210 V
